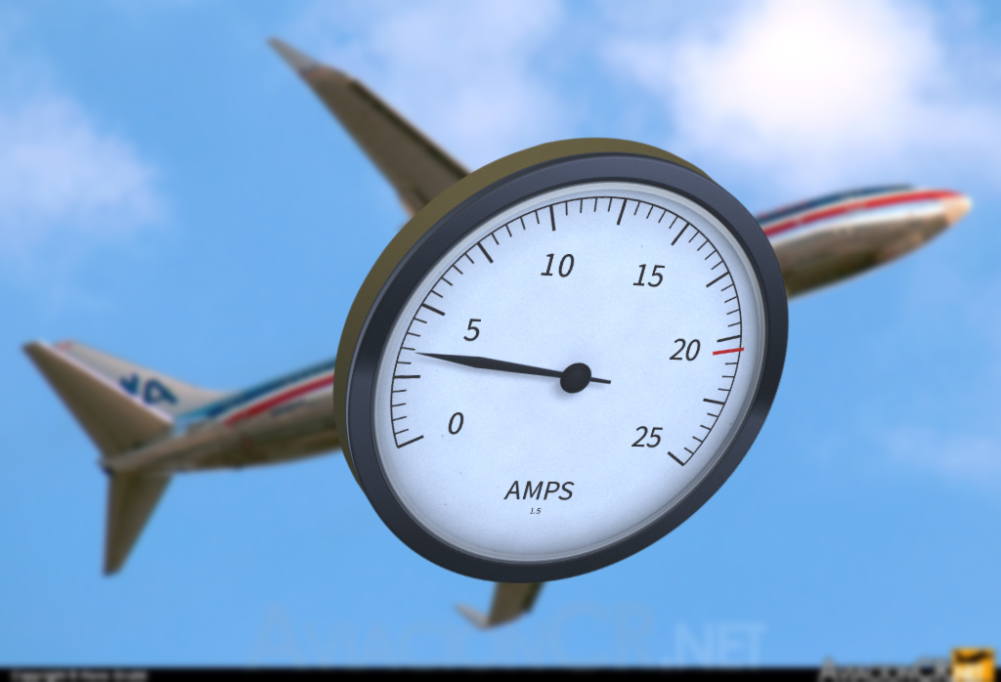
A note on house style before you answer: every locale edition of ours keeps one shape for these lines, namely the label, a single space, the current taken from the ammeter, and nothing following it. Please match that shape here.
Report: 3.5 A
